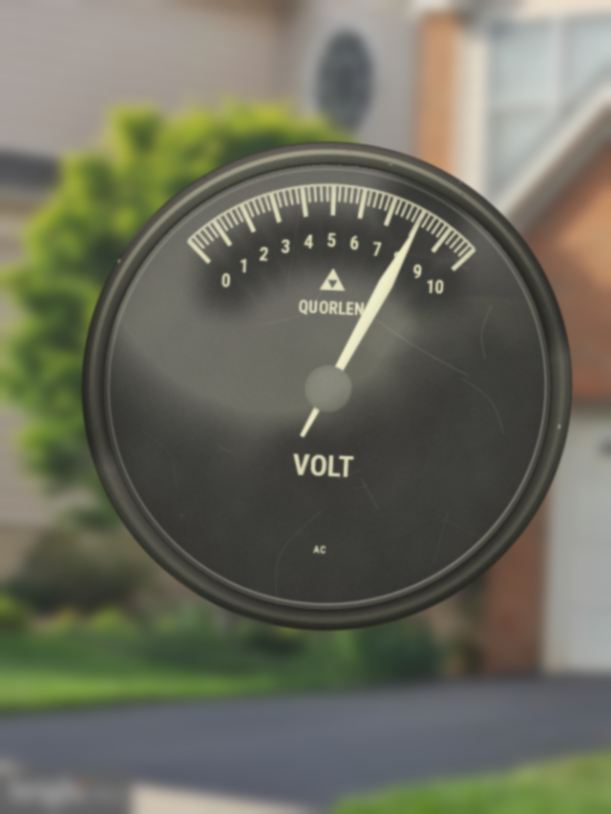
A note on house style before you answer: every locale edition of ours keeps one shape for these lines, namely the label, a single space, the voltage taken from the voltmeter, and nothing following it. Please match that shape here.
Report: 8 V
